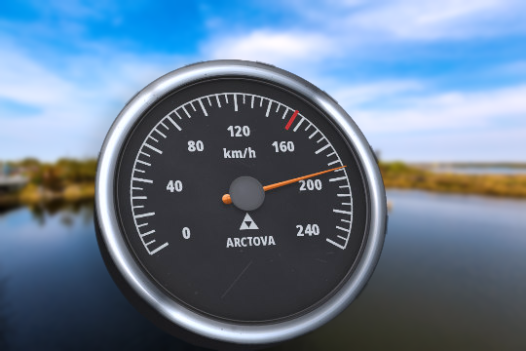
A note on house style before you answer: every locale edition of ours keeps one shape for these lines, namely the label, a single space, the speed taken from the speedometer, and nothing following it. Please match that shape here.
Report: 195 km/h
